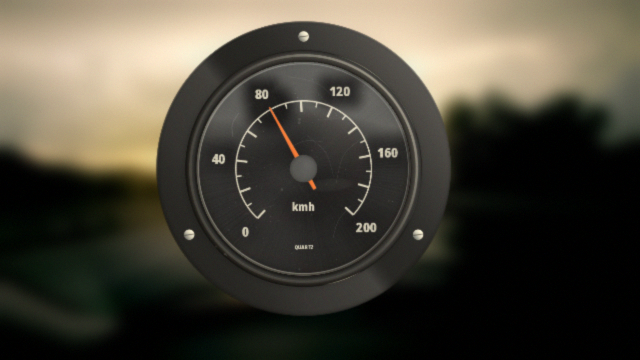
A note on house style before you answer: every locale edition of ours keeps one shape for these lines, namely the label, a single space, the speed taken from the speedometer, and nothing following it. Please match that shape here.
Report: 80 km/h
